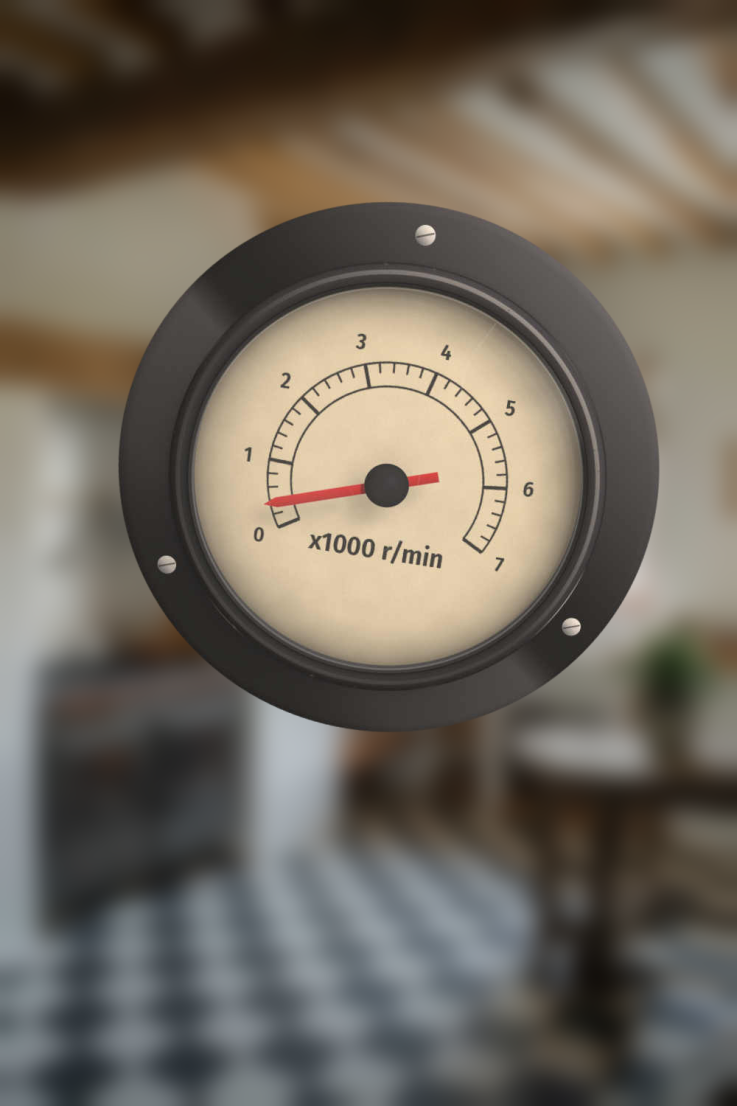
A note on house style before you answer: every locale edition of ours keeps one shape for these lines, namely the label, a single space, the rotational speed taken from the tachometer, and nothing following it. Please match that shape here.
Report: 400 rpm
